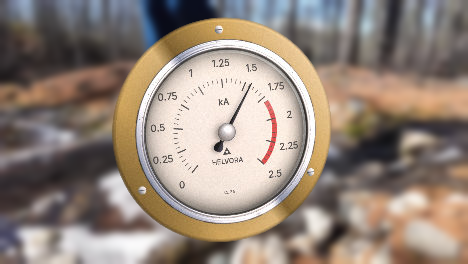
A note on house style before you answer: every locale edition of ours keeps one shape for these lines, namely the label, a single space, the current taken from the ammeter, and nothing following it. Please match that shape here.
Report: 1.55 kA
